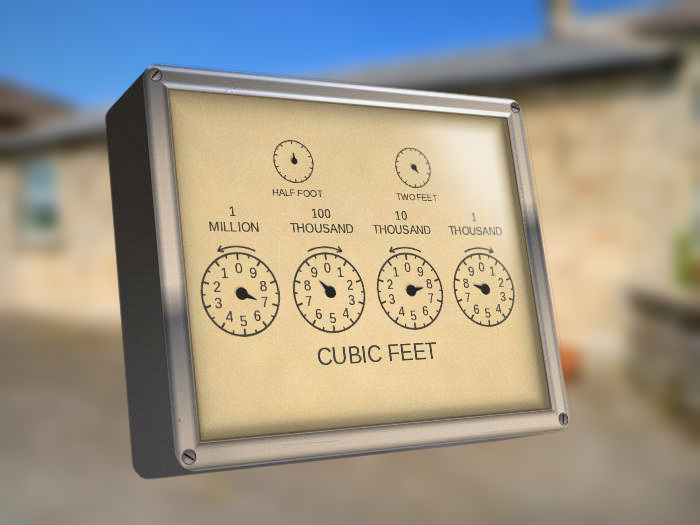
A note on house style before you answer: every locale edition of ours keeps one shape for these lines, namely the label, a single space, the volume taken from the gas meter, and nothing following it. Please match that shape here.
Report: 687800 ft³
